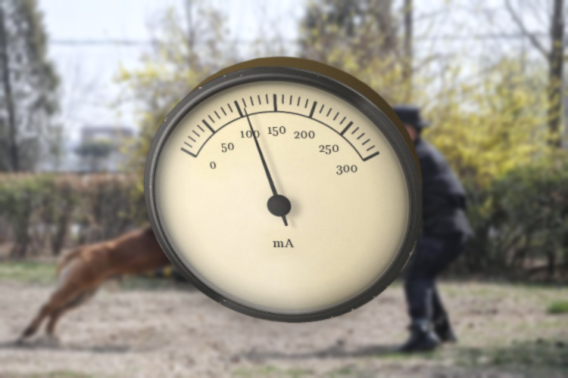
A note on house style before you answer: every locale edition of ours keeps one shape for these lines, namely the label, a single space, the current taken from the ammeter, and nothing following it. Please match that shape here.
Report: 110 mA
